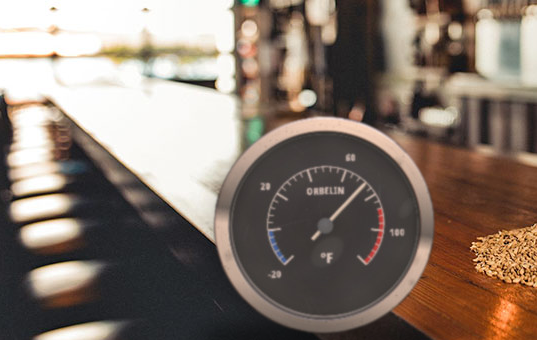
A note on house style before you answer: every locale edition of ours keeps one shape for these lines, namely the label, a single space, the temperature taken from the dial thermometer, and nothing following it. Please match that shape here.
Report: 72 °F
